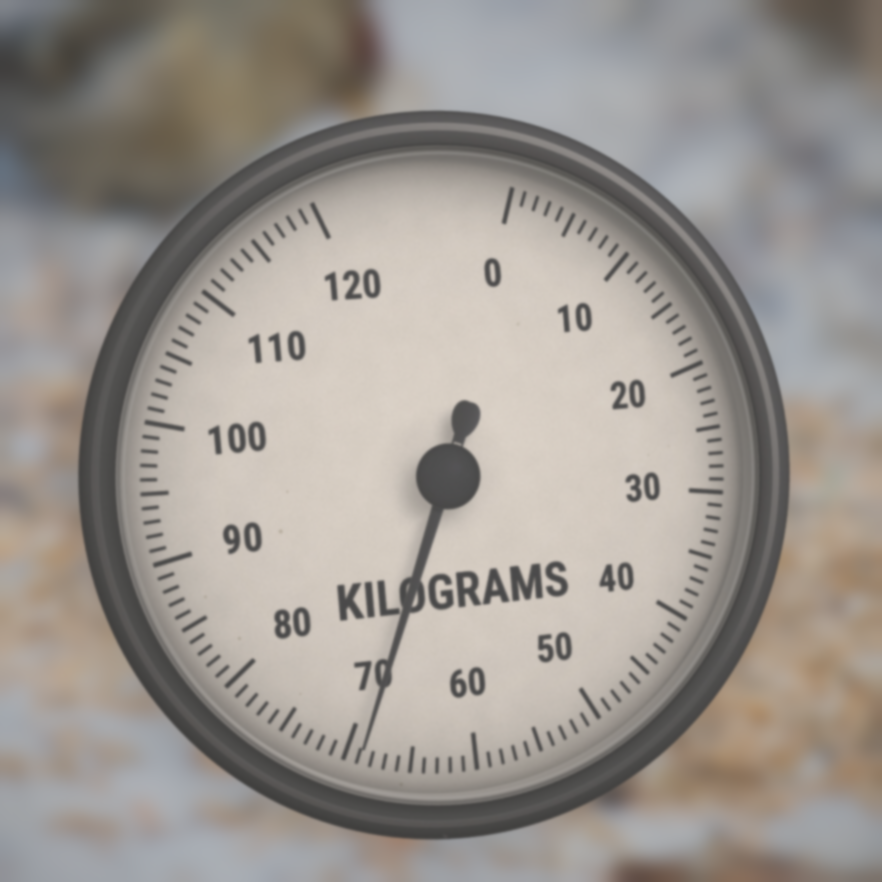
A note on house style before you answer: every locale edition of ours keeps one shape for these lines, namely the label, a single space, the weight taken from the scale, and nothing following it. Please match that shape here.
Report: 69 kg
